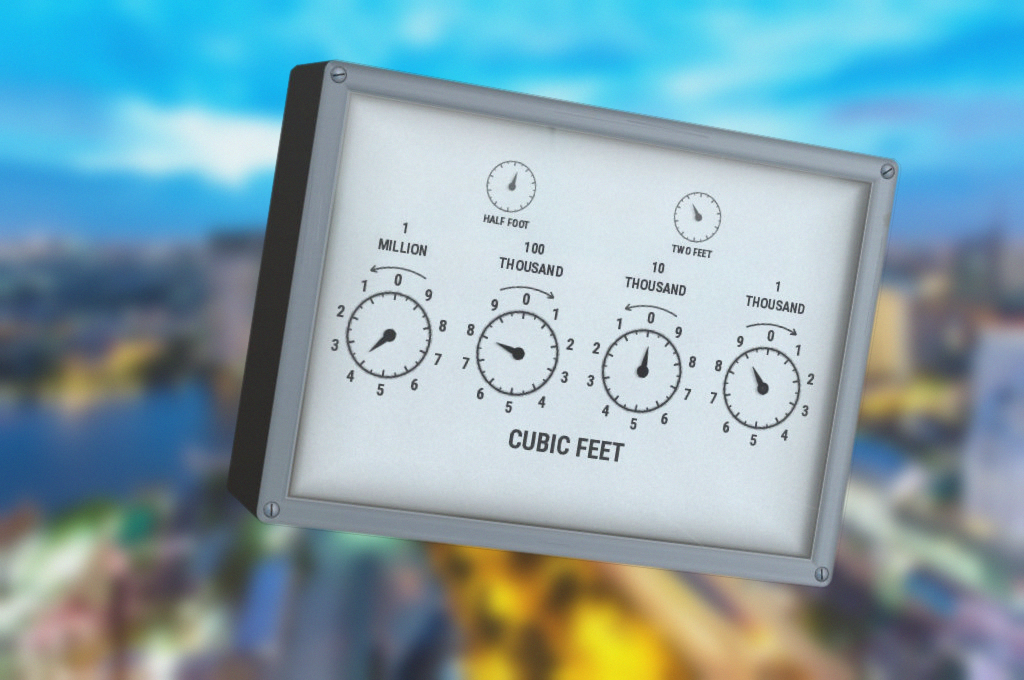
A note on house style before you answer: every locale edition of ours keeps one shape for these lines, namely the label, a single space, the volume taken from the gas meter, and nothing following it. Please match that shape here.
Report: 379900 ft³
